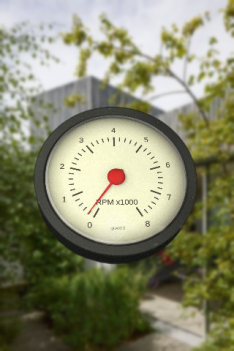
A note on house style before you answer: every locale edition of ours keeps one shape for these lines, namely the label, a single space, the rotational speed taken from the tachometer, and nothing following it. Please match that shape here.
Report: 200 rpm
